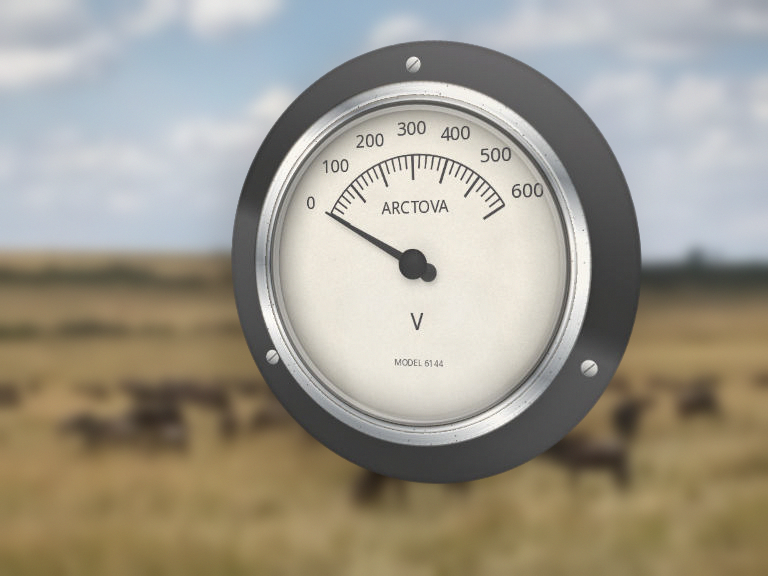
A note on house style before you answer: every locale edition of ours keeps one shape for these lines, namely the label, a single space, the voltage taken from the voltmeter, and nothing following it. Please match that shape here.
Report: 0 V
